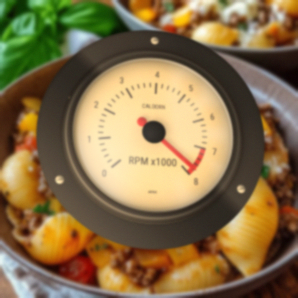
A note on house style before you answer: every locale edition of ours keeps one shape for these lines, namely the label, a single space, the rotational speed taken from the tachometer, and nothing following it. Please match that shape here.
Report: 7800 rpm
